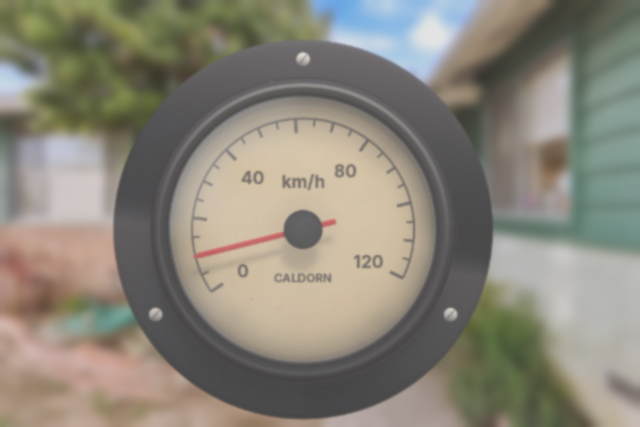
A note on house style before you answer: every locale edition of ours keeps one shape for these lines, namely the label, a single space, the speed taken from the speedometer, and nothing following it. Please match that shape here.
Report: 10 km/h
